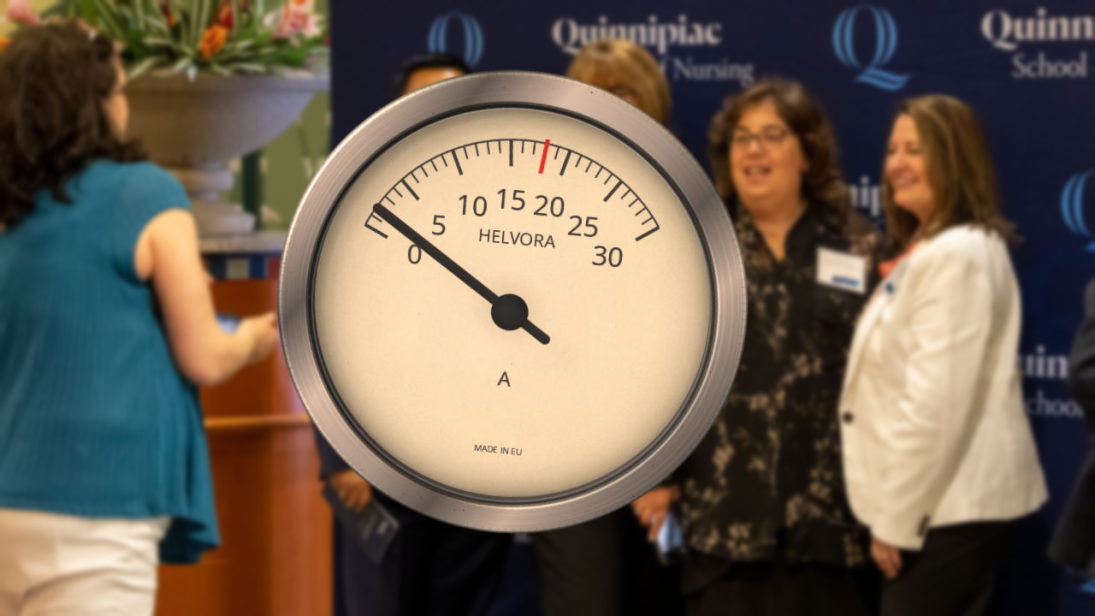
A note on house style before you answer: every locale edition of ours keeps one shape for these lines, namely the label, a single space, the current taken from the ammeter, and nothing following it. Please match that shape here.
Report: 2 A
